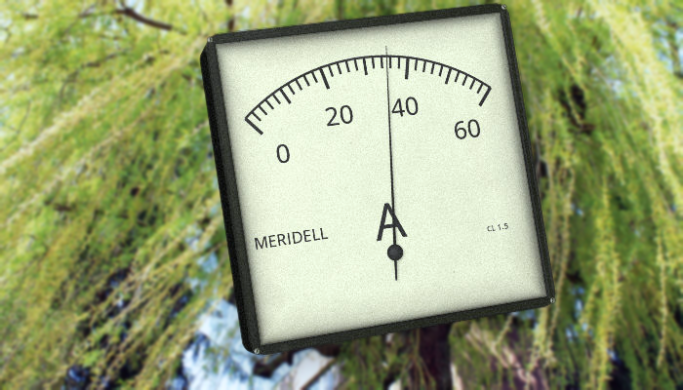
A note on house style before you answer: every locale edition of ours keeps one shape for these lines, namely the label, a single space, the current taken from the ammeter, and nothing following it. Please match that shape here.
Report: 35 A
